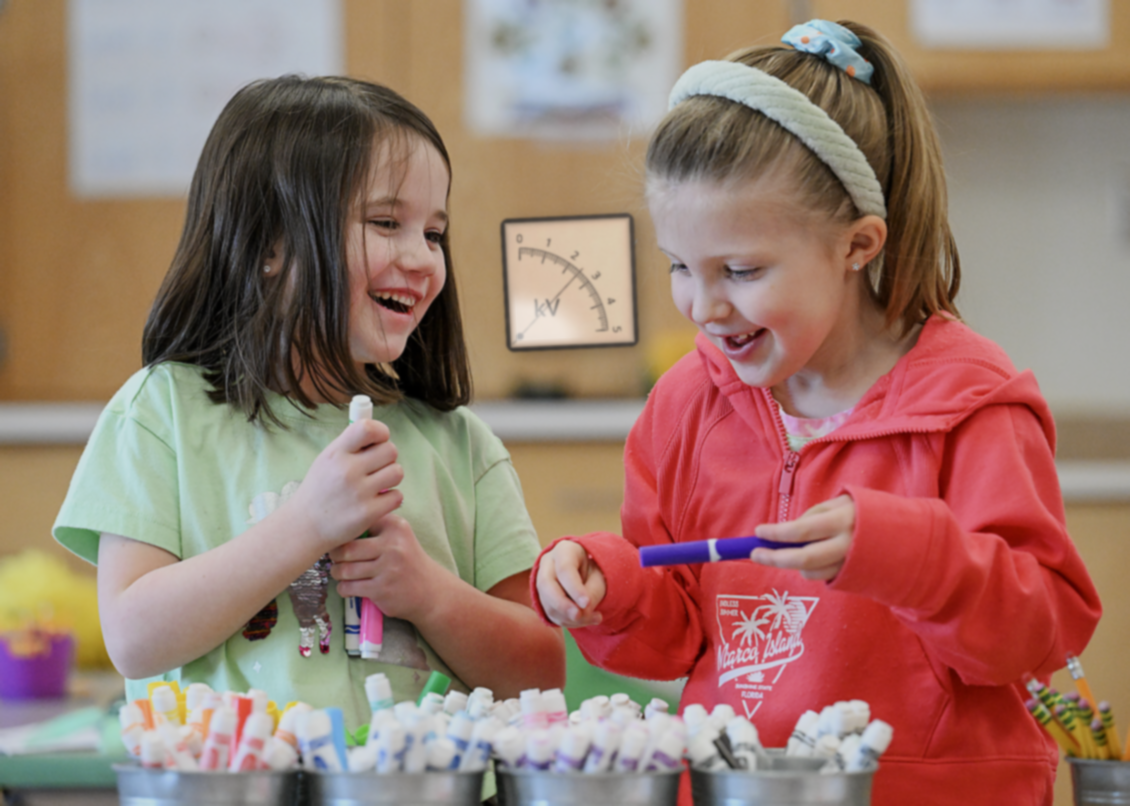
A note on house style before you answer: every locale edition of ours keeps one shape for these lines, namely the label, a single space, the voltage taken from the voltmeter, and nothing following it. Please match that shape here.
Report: 2.5 kV
